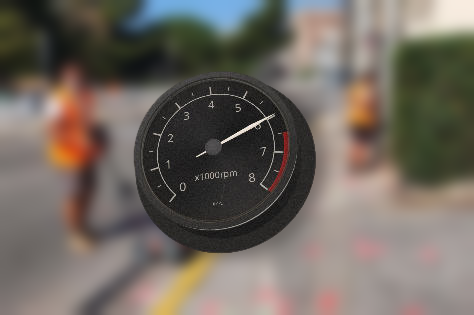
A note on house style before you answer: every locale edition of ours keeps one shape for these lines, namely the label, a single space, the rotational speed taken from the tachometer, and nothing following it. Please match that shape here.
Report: 6000 rpm
